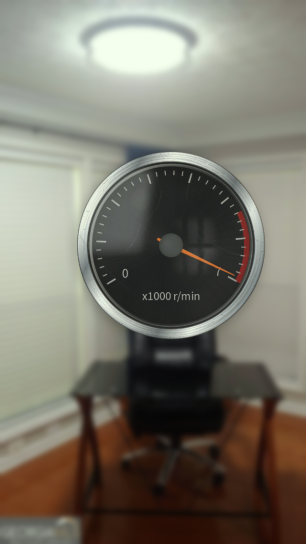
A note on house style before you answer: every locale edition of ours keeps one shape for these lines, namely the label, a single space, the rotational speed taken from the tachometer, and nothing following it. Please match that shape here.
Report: 6900 rpm
